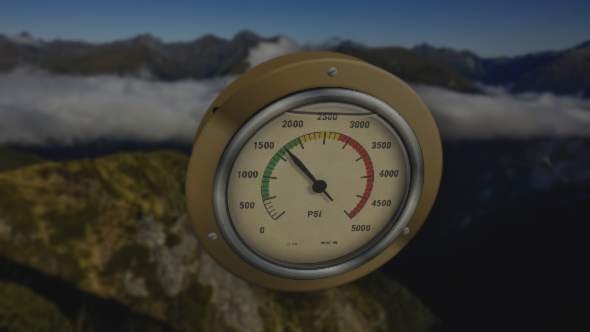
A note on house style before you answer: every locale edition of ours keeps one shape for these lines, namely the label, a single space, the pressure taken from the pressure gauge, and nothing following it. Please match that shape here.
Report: 1700 psi
